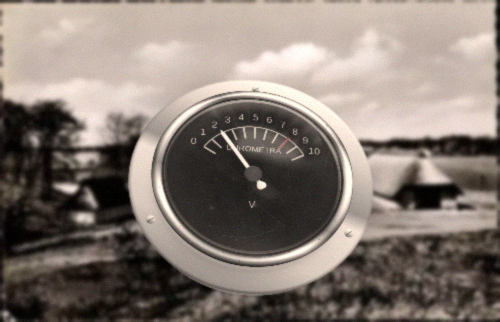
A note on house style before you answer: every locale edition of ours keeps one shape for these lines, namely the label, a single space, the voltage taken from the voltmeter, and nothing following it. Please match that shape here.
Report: 2 V
